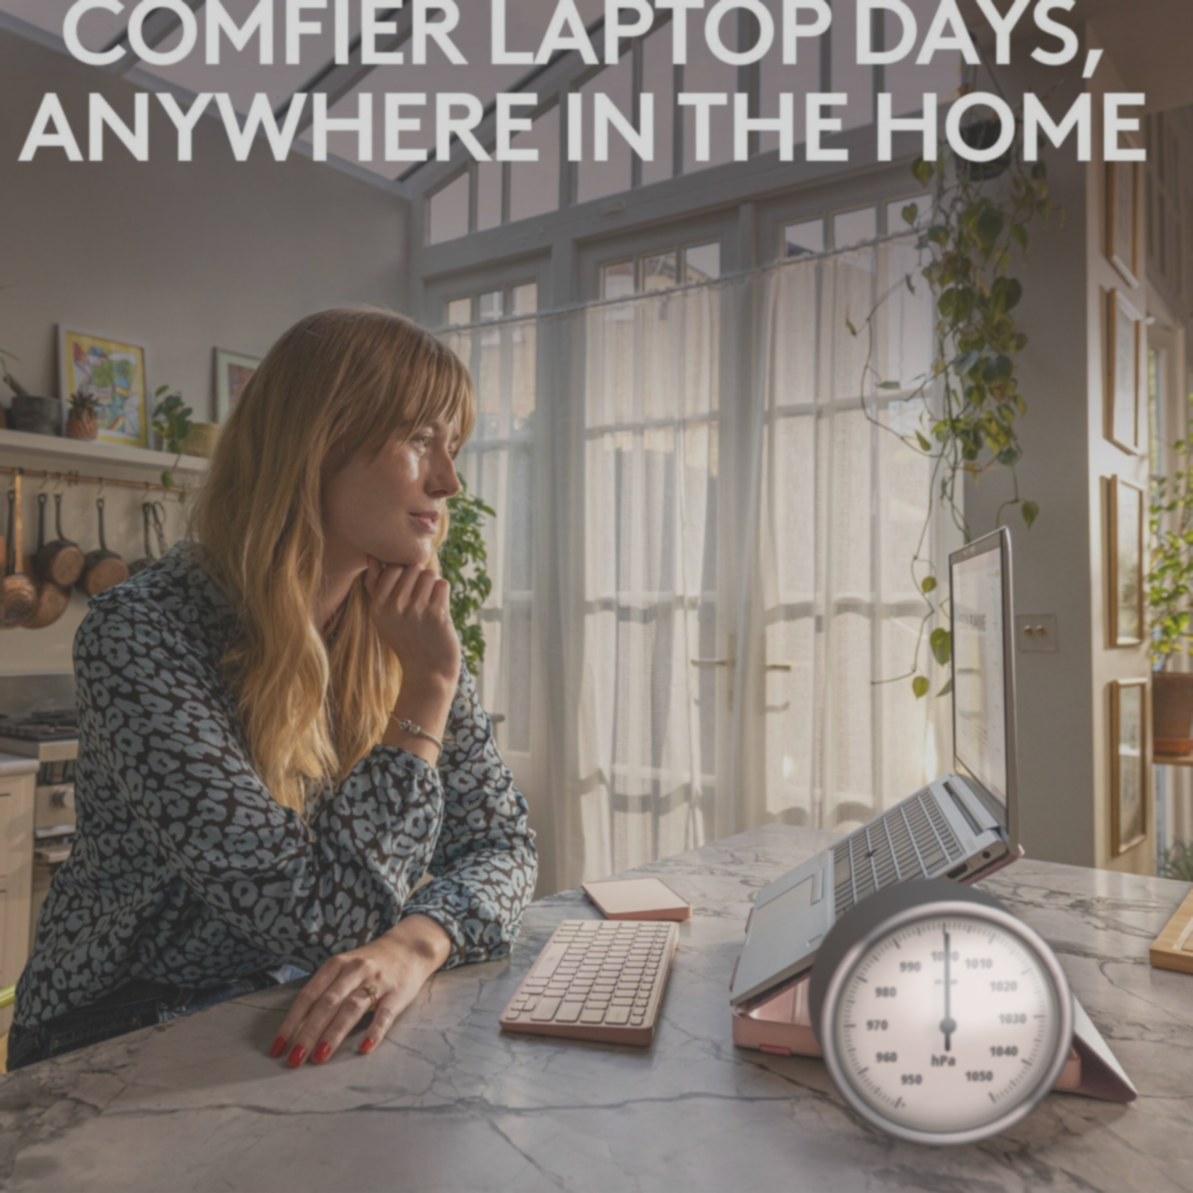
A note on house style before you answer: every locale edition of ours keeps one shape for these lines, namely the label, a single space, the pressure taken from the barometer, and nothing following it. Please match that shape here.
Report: 1000 hPa
